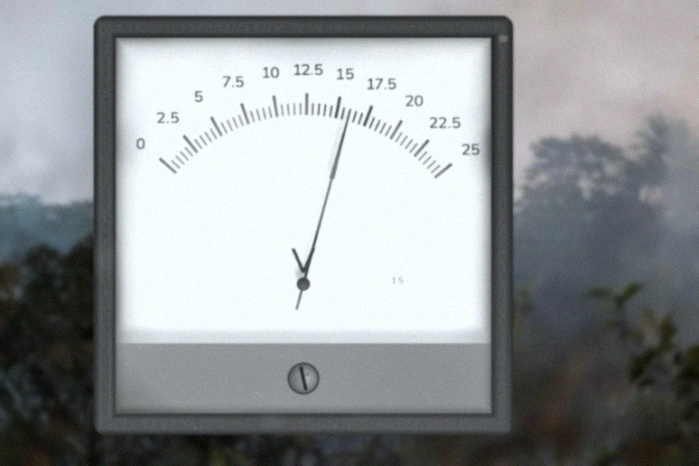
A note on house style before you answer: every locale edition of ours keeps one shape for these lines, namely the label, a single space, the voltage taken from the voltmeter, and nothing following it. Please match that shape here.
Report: 16 V
